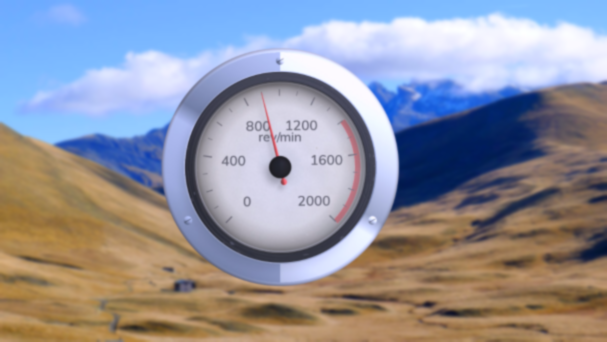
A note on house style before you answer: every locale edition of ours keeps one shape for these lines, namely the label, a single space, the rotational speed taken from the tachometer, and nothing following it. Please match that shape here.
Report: 900 rpm
